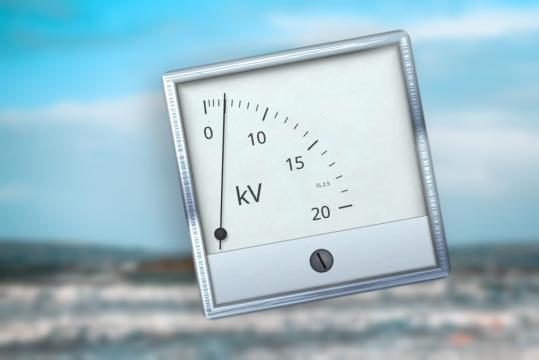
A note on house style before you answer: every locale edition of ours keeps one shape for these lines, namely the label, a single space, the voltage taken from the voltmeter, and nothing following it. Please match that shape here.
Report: 5 kV
